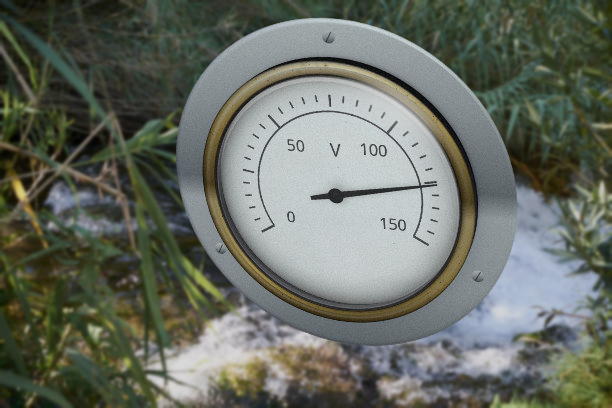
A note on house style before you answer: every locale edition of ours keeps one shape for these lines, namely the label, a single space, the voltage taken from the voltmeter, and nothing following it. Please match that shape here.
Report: 125 V
